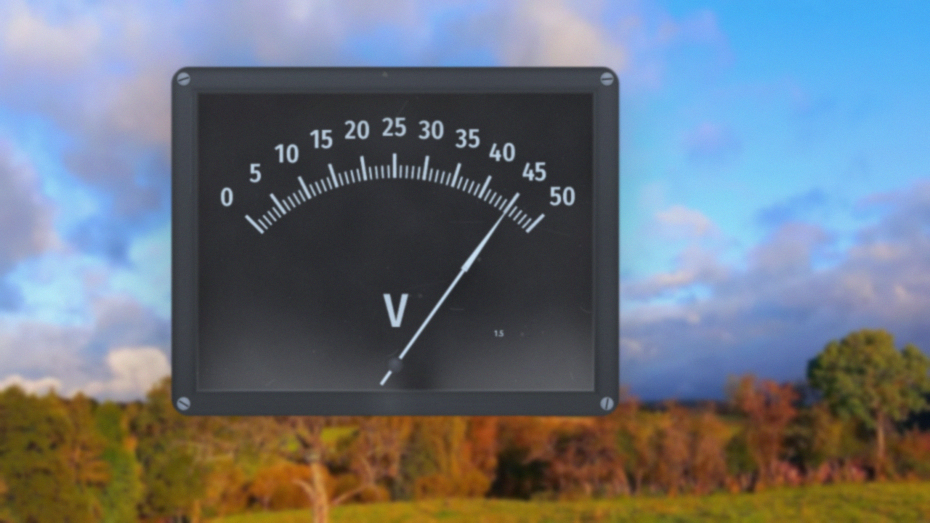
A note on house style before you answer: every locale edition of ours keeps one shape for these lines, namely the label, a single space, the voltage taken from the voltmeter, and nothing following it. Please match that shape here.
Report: 45 V
